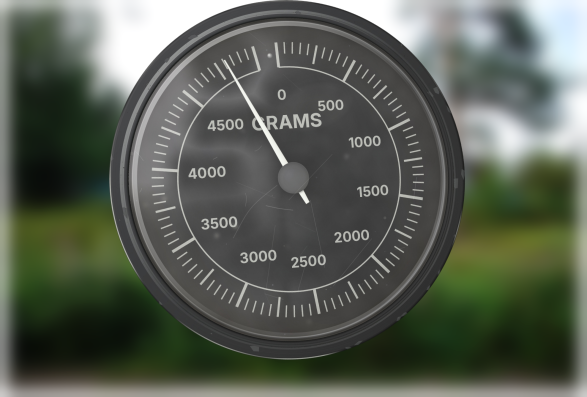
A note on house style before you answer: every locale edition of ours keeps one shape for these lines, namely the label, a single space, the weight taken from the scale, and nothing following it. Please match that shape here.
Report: 4800 g
